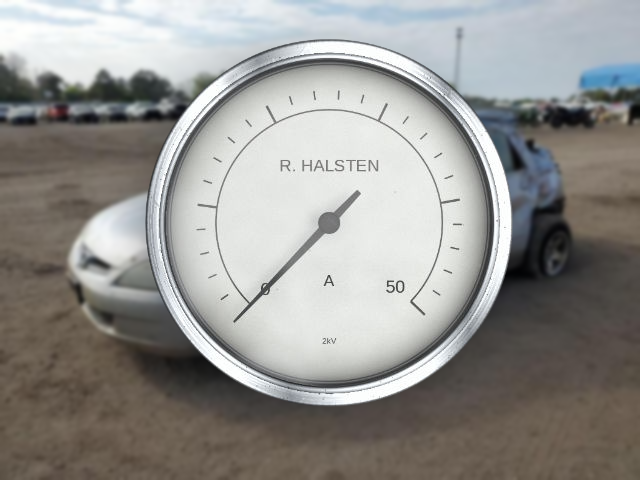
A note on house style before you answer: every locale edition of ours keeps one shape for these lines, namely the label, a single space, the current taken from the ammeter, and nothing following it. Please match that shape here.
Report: 0 A
